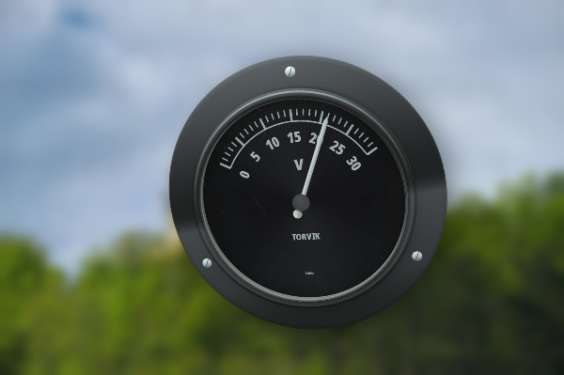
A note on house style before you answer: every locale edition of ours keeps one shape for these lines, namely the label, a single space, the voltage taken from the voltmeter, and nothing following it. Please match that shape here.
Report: 21 V
